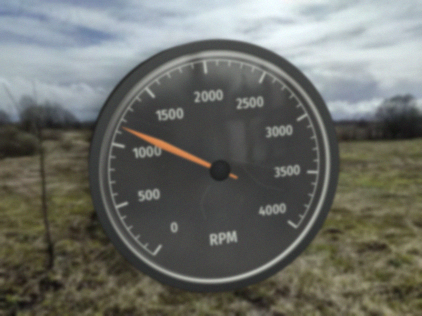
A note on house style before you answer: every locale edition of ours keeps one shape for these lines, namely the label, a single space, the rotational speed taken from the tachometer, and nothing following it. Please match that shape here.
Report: 1150 rpm
